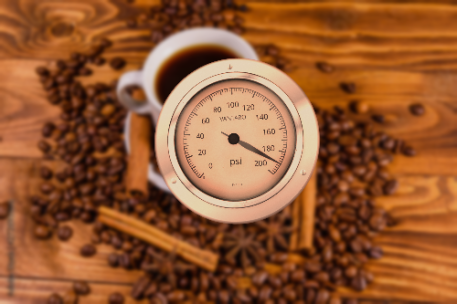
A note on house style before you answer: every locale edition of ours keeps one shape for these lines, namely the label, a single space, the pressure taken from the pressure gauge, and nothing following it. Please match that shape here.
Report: 190 psi
